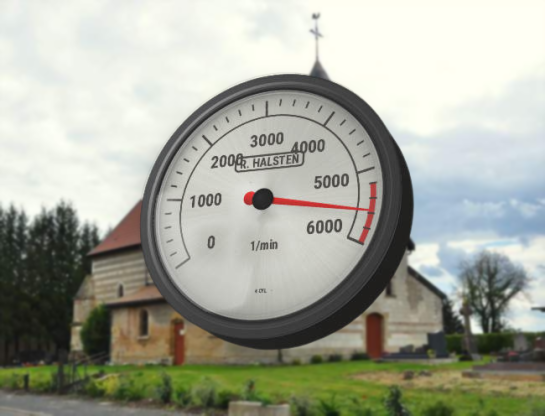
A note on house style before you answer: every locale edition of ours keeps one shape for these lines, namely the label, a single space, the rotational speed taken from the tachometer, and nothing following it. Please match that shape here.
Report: 5600 rpm
